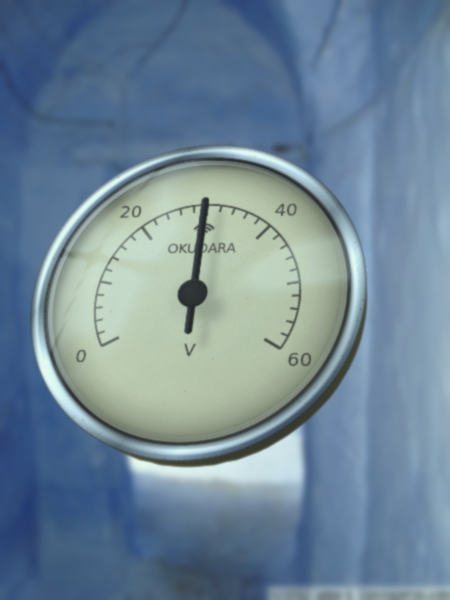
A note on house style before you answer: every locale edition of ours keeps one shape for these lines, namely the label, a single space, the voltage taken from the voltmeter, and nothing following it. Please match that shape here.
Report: 30 V
